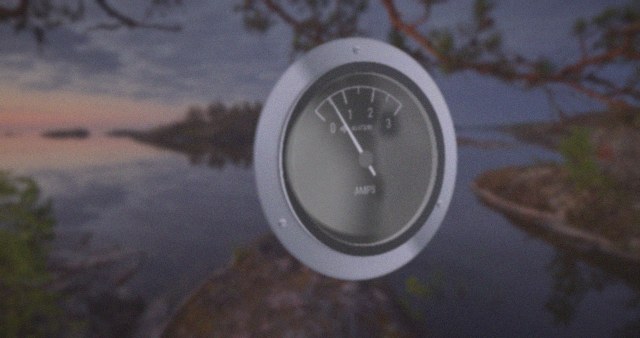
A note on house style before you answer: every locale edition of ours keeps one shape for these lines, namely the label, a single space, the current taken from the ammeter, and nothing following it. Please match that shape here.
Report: 0.5 A
